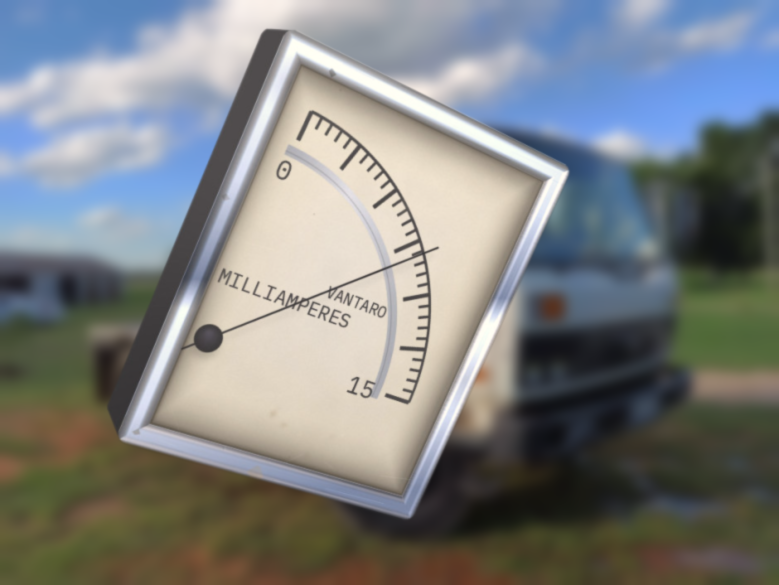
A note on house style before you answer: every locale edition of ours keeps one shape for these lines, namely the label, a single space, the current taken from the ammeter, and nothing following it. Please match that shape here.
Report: 8 mA
